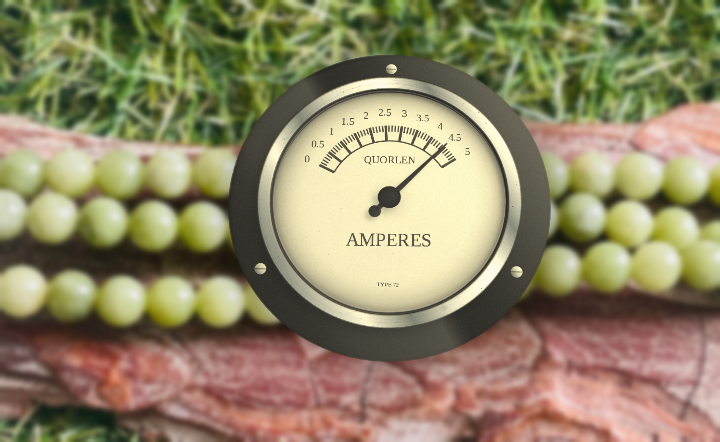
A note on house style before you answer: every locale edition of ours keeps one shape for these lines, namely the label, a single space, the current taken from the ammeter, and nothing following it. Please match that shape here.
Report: 4.5 A
